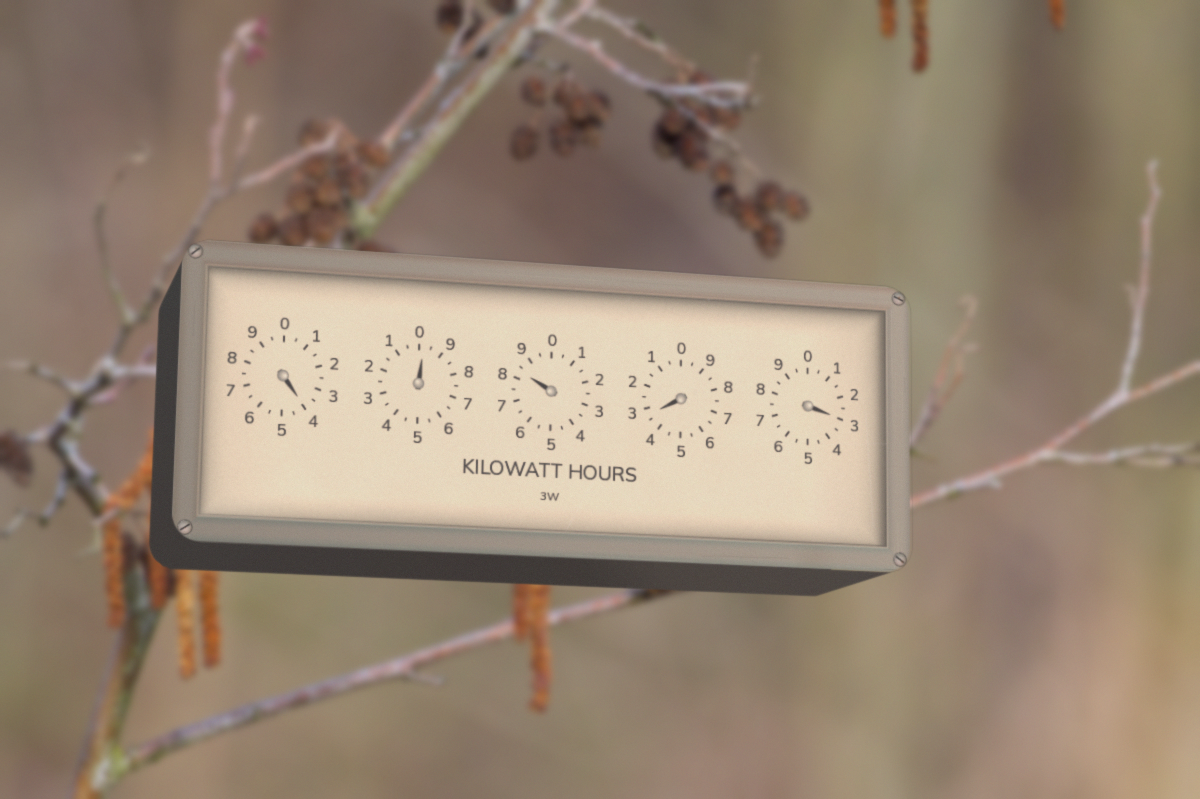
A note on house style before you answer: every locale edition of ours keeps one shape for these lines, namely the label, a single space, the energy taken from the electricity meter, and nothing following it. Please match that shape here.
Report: 39833 kWh
